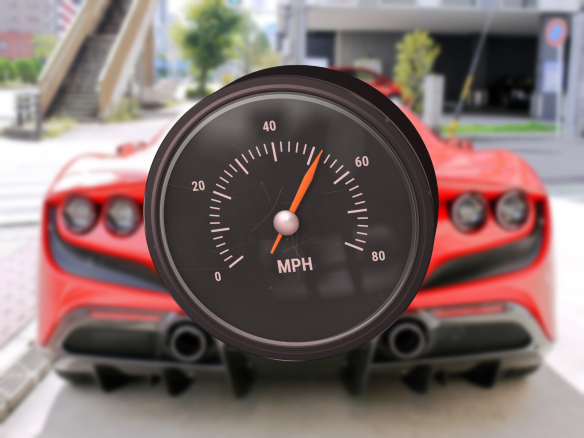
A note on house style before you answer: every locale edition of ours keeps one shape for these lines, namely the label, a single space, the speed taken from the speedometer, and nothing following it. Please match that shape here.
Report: 52 mph
